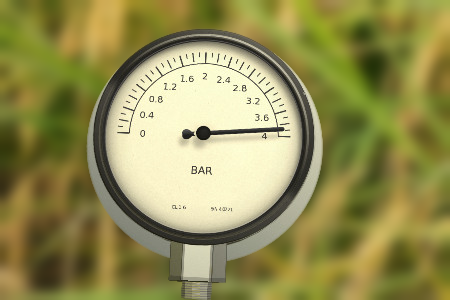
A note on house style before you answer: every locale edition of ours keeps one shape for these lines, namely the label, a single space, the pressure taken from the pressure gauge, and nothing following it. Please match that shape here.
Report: 3.9 bar
